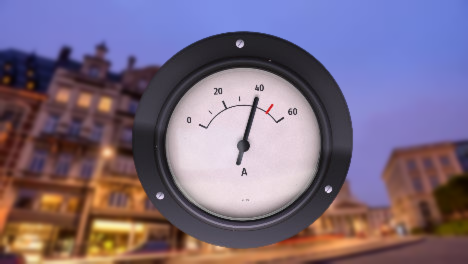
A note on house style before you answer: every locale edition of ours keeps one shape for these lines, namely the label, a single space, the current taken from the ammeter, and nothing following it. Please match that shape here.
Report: 40 A
